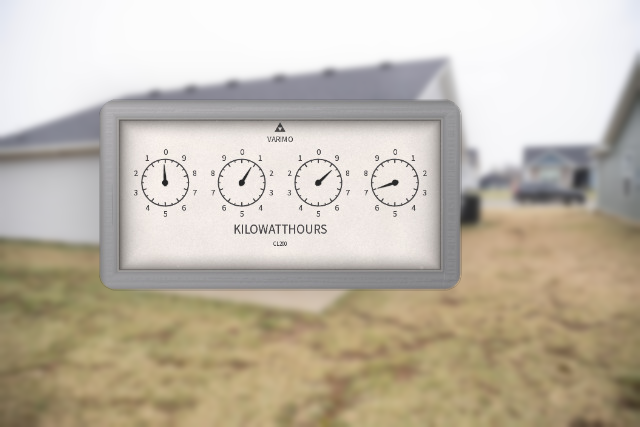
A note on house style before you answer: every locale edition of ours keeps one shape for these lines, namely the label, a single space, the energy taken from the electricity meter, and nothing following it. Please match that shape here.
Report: 87 kWh
